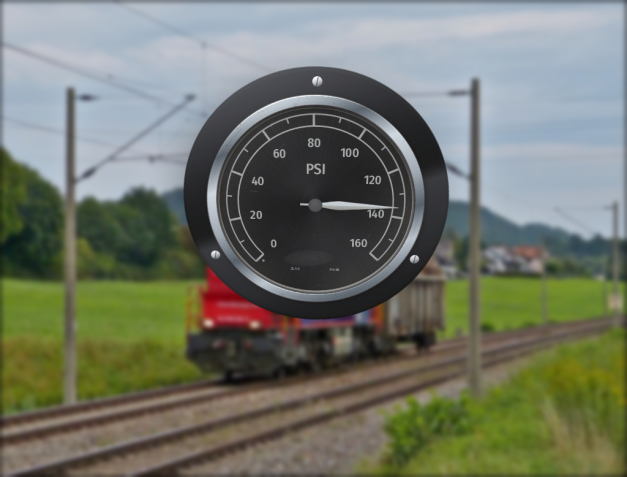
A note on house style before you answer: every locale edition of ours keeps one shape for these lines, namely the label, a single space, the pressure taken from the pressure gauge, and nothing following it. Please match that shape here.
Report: 135 psi
